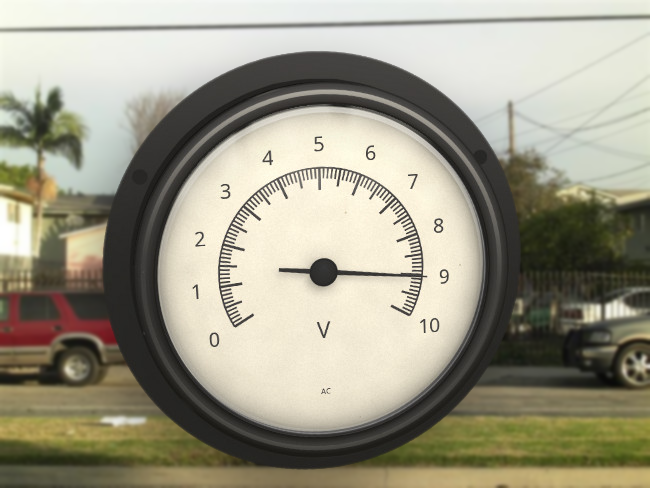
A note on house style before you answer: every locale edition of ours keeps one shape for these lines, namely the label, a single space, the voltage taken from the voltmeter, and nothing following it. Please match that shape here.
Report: 9 V
